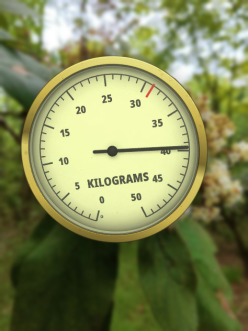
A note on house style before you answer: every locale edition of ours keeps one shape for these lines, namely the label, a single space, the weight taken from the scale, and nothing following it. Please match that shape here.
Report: 39.5 kg
